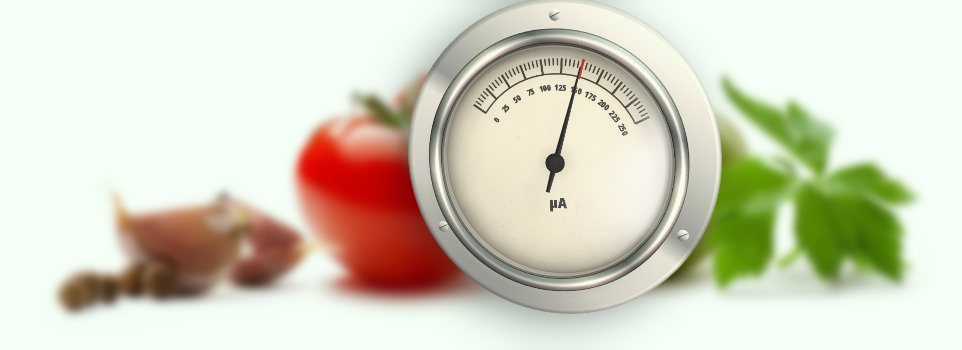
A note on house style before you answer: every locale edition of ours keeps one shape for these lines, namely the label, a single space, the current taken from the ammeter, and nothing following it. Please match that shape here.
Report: 150 µA
